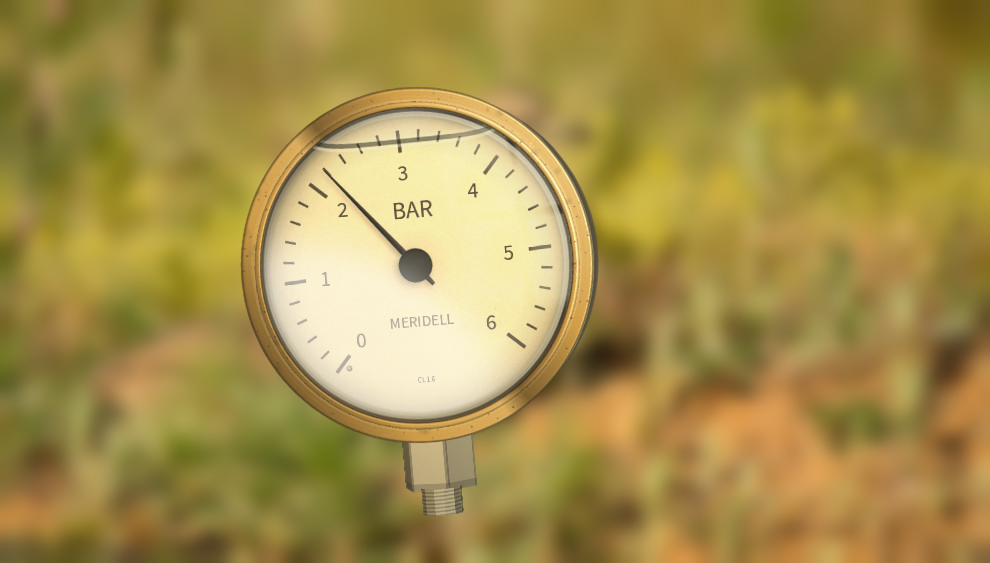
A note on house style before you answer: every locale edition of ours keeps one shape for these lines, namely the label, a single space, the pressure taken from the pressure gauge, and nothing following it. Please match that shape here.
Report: 2.2 bar
